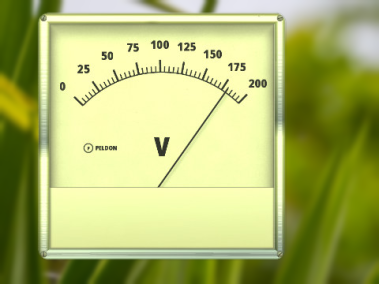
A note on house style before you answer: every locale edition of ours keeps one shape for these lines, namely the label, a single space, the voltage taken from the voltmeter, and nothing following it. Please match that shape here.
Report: 180 V
